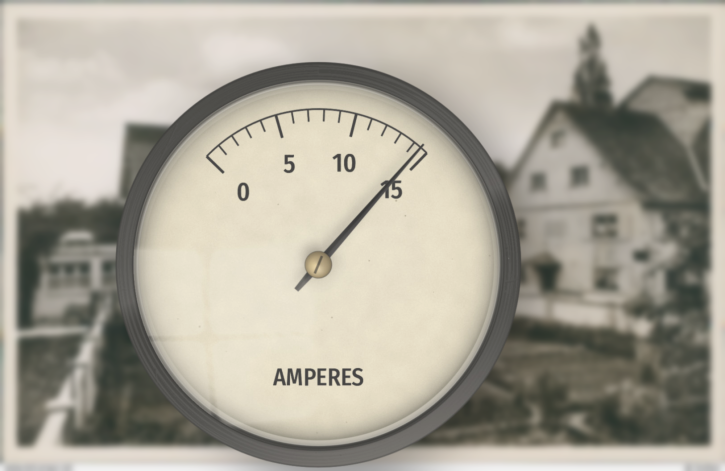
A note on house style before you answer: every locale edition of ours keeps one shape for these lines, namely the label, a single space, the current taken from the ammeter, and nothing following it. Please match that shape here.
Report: 14.5 A
